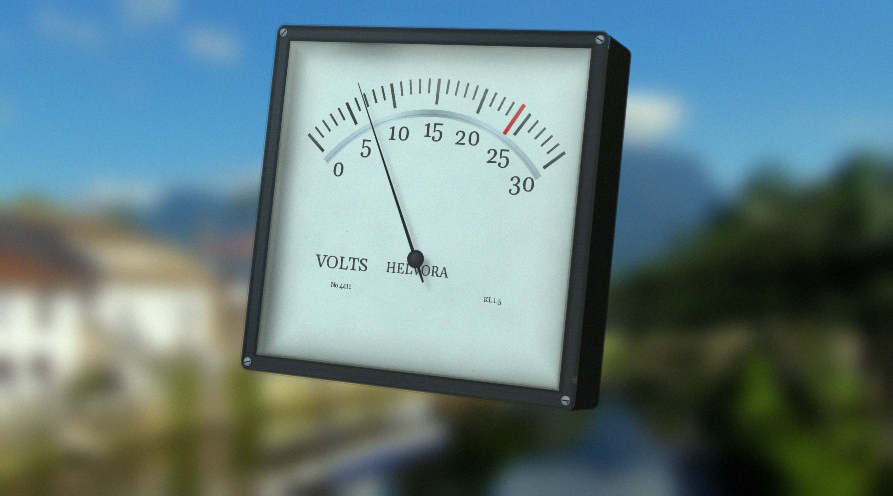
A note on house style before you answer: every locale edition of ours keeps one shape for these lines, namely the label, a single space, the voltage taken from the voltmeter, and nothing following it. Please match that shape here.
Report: 7 V
